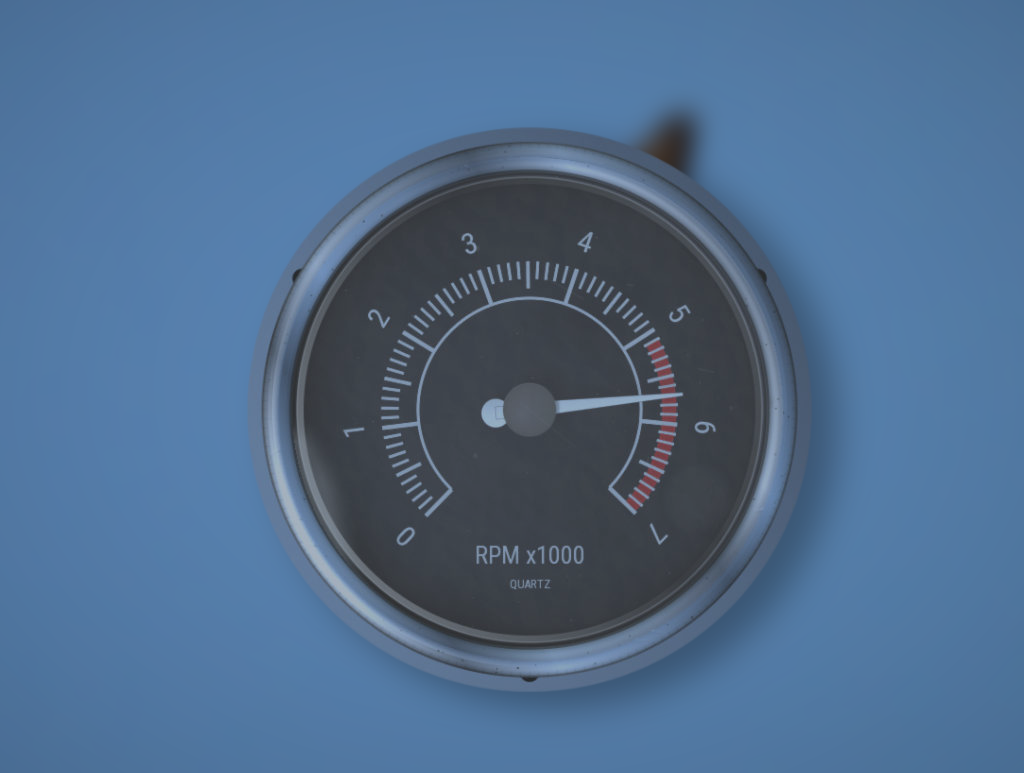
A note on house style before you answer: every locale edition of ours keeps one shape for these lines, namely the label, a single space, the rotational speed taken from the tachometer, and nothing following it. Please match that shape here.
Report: 5700 rpm
